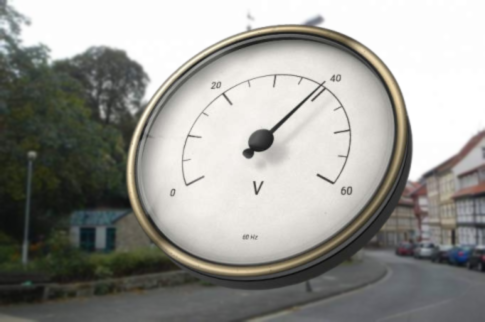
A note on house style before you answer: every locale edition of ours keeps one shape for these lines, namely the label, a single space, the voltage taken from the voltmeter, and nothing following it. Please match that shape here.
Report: 40 V
